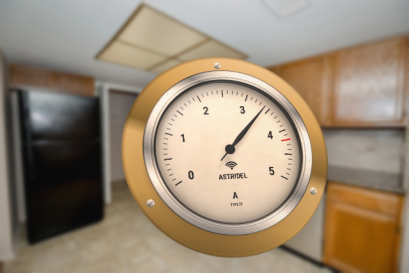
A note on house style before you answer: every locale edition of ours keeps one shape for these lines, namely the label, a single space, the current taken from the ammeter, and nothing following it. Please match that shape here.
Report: 3.4 A
